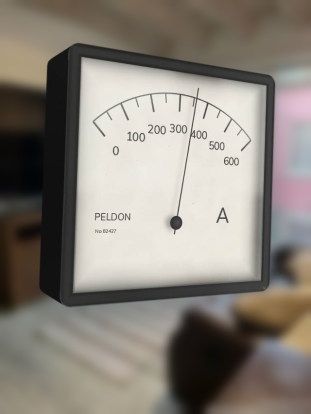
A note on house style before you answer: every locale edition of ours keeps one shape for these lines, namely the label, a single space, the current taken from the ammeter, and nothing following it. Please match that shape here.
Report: 350 A
